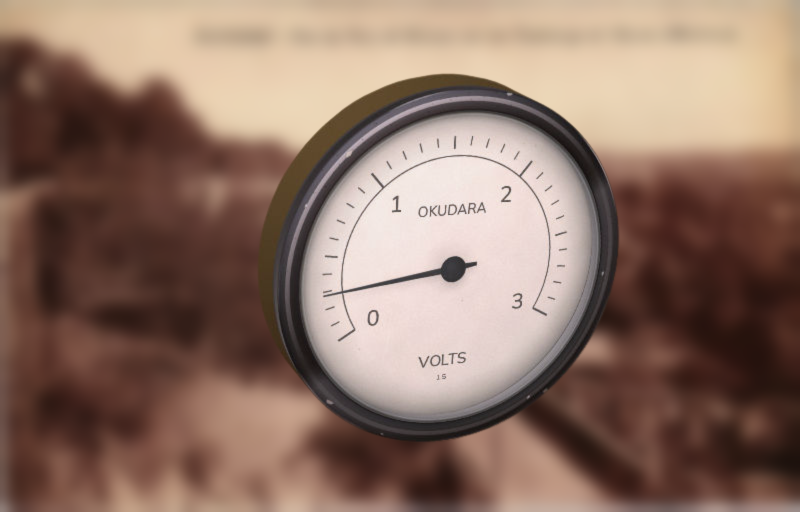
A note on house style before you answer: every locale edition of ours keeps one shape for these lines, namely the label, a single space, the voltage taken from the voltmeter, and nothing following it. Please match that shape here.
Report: 0.3 V
